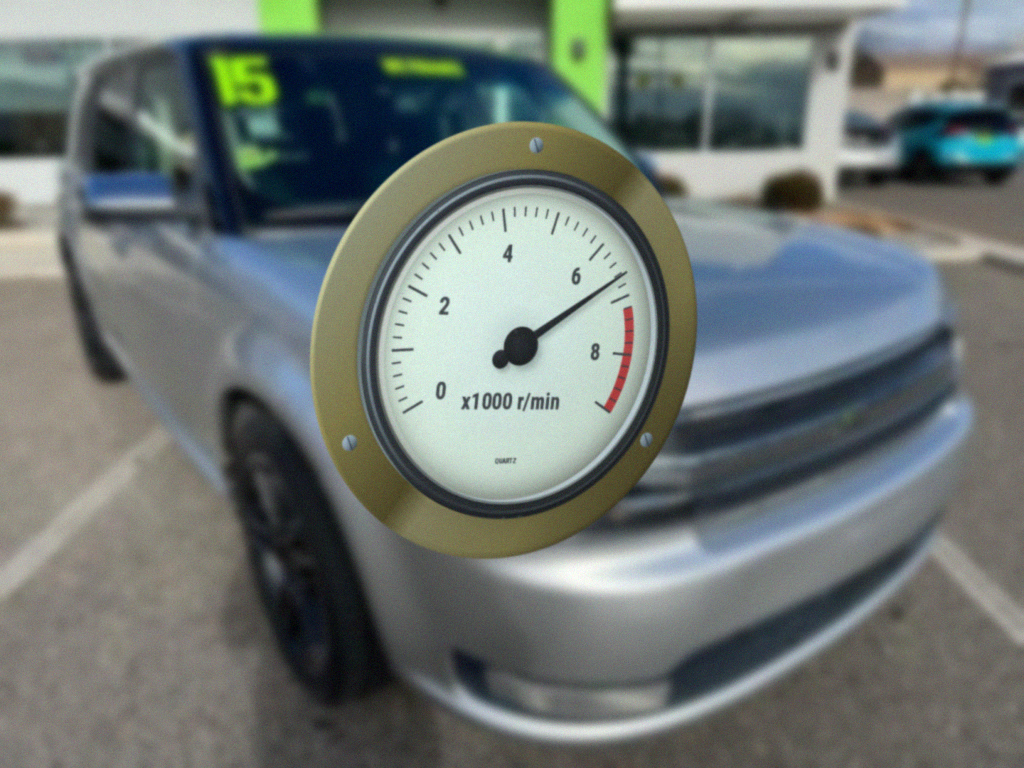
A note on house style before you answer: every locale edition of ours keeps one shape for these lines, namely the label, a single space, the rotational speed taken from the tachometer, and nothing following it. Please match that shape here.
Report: 6600 rpm
